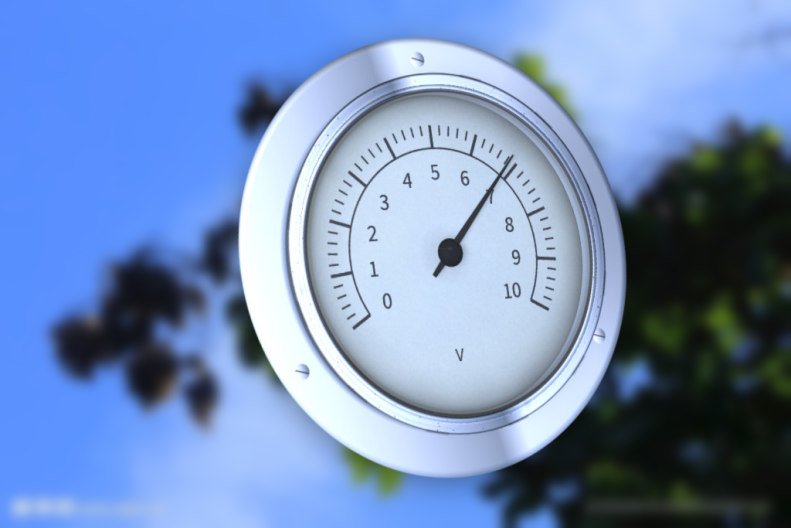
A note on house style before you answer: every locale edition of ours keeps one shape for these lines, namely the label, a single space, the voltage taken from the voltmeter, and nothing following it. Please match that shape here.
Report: 6.8 V
